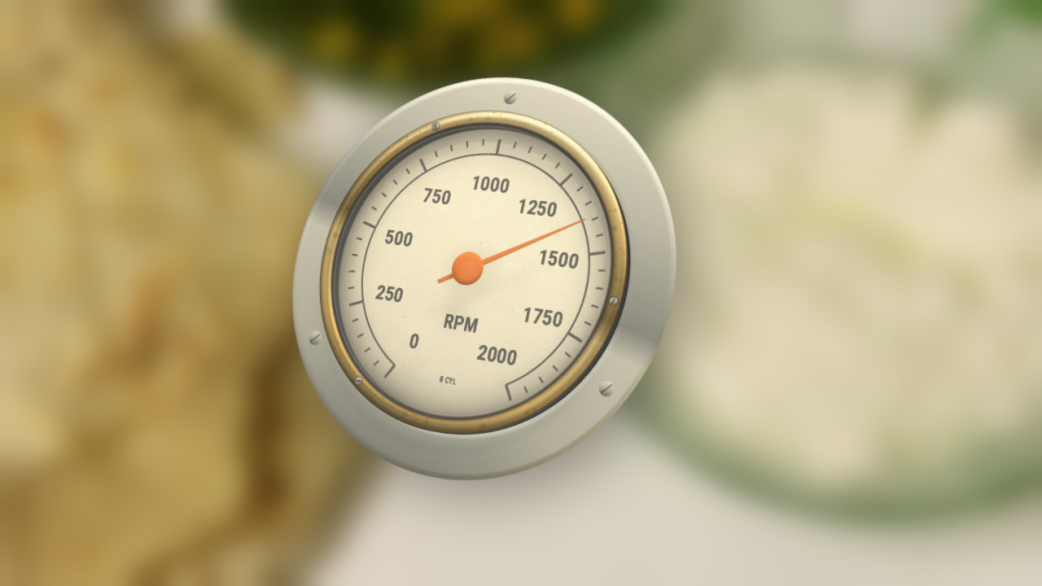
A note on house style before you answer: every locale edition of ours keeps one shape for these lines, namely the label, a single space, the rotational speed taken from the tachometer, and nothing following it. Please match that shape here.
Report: 1400 rpm
